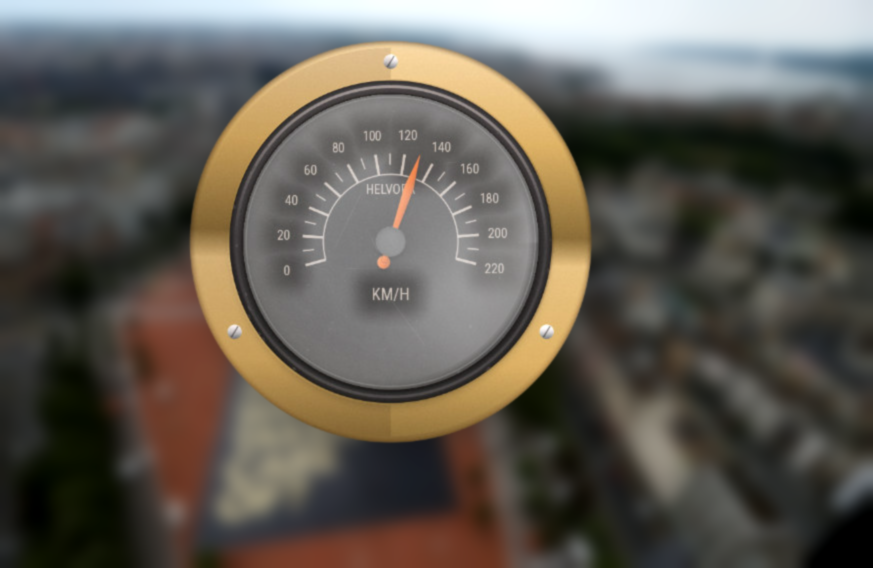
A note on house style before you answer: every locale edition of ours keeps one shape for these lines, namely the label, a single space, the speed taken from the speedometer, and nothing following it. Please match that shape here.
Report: 130 km/h
